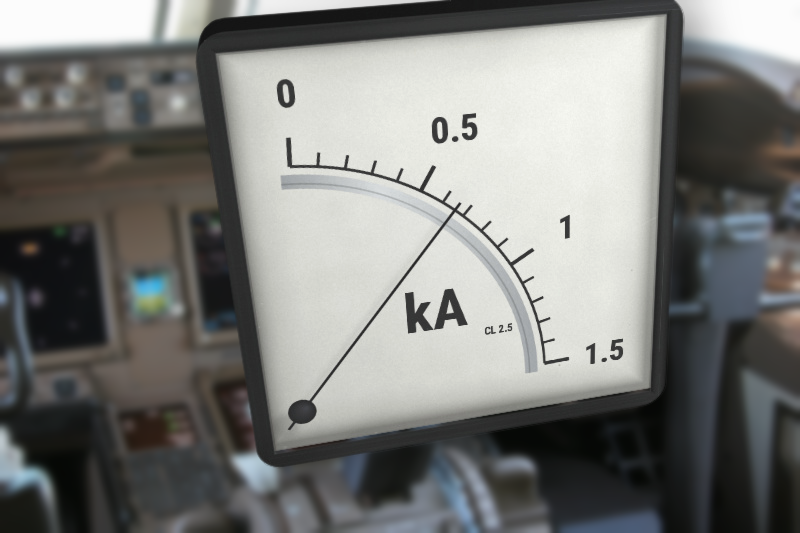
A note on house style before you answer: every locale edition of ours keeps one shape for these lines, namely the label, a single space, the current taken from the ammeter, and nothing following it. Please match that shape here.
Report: 0.65 kA
